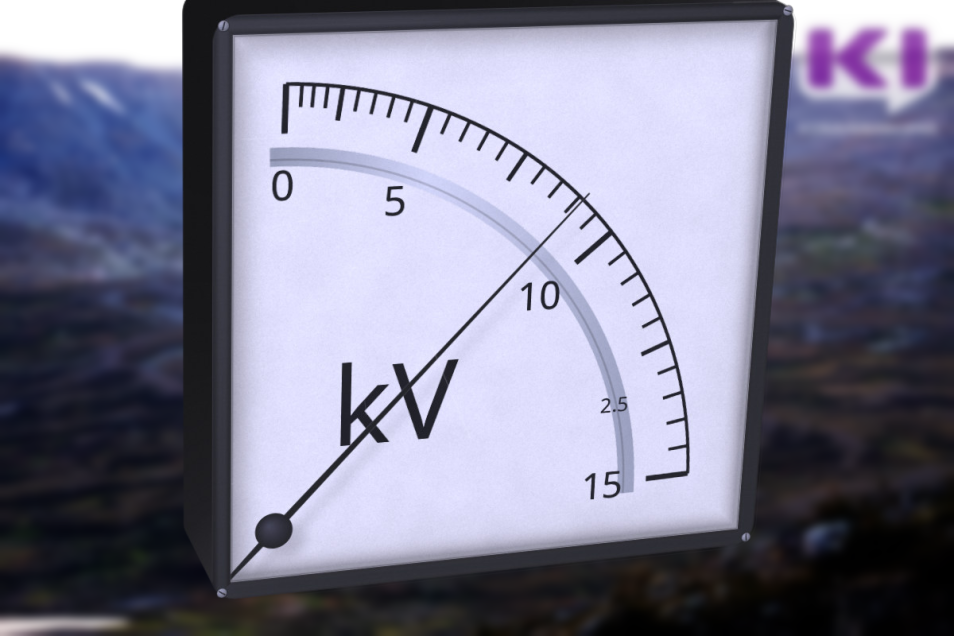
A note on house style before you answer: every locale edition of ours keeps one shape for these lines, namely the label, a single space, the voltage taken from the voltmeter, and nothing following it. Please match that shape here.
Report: 9 kV
